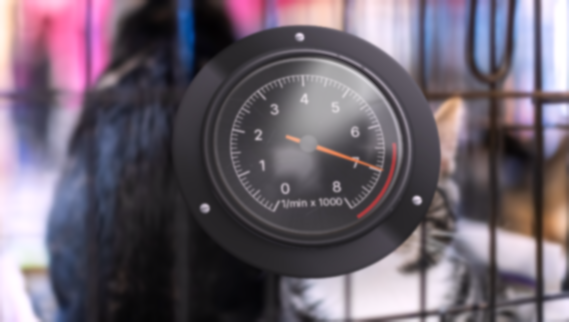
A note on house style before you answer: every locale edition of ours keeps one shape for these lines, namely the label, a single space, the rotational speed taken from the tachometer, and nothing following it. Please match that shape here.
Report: 7000 rpm
